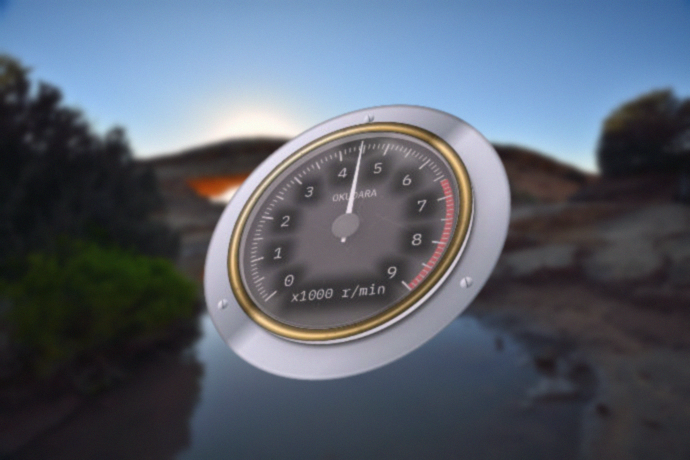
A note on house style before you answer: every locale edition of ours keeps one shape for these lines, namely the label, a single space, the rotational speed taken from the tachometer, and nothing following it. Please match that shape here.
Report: 4500 rpm
